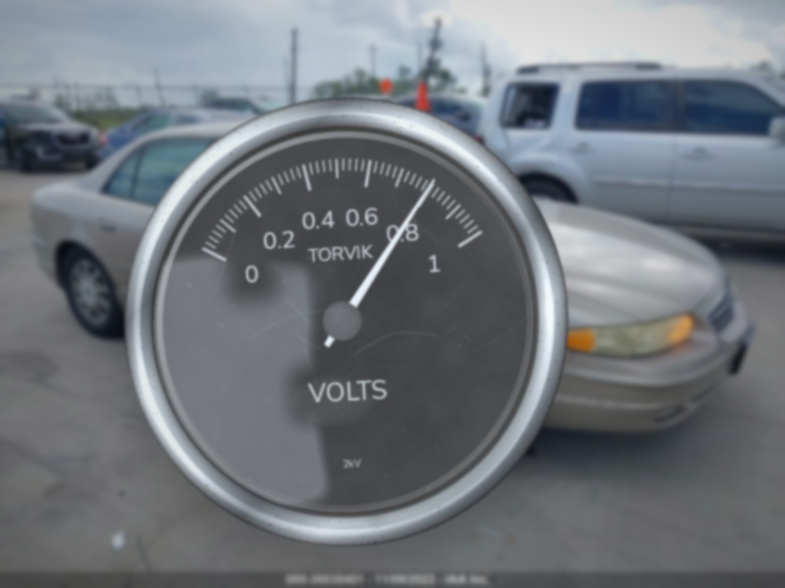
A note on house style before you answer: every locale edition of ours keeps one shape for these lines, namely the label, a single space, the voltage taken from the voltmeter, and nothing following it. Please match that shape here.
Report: 0.8 V
